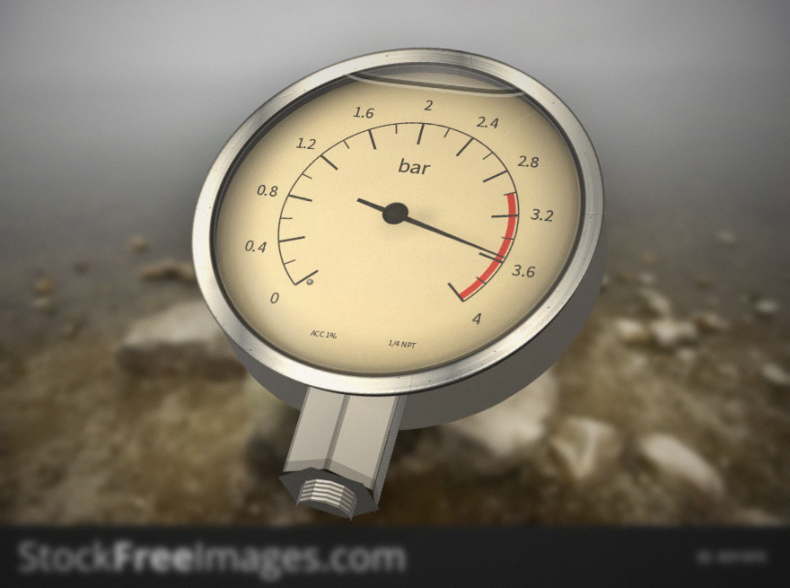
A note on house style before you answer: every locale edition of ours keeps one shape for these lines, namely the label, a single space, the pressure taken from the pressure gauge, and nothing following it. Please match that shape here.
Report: 3.6 bar
